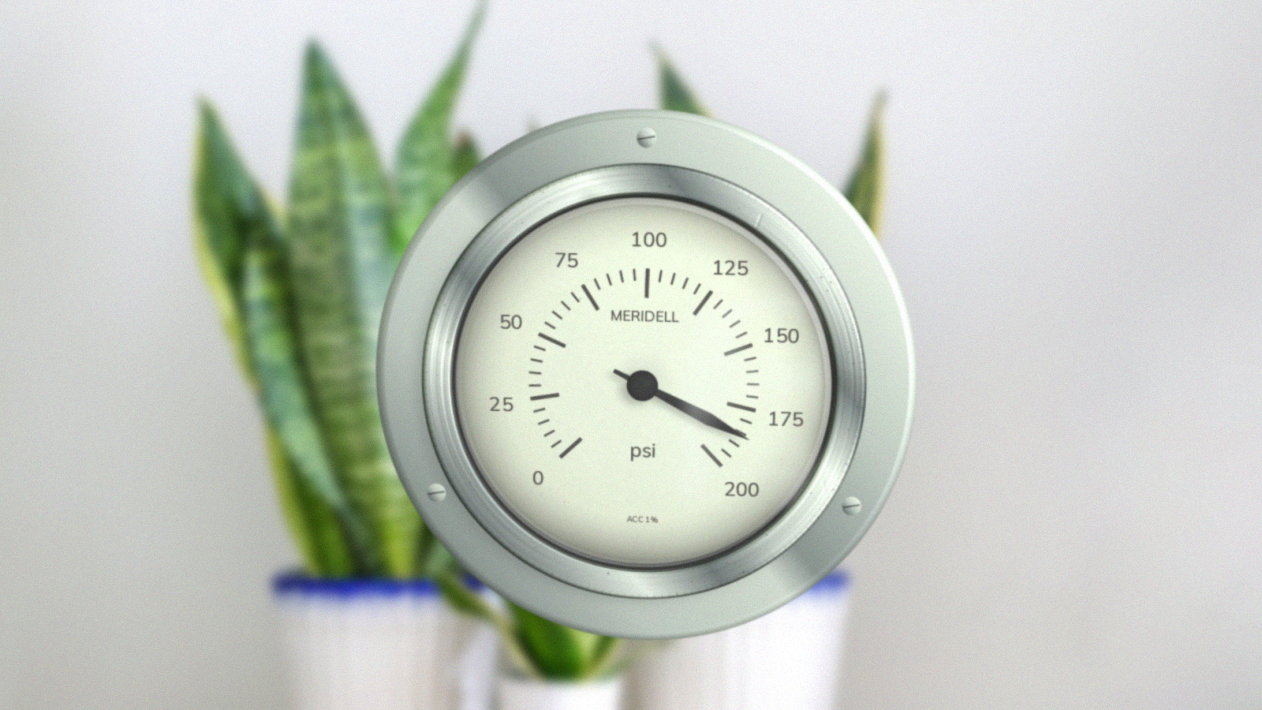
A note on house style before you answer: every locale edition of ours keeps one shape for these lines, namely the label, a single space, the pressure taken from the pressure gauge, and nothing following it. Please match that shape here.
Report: 185 psi
